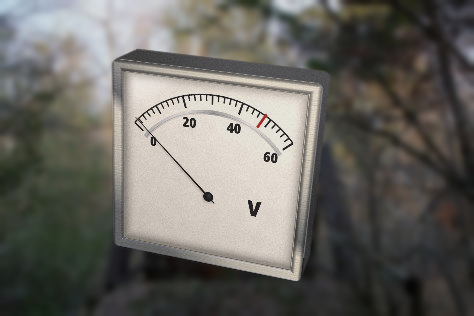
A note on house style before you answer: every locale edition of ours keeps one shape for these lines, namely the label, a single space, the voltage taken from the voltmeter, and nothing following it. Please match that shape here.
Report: 2 V
